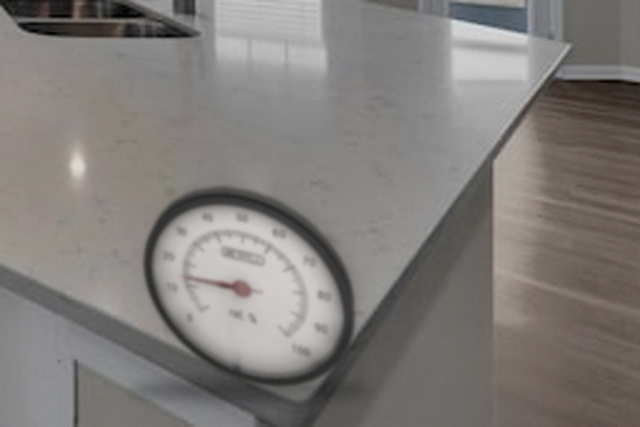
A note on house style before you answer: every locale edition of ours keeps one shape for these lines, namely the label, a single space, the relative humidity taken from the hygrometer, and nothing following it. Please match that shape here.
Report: 15 %
